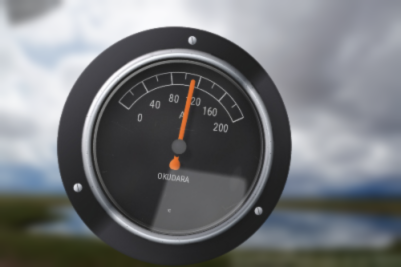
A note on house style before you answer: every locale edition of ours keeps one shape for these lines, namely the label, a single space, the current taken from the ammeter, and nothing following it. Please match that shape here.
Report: 110 A
